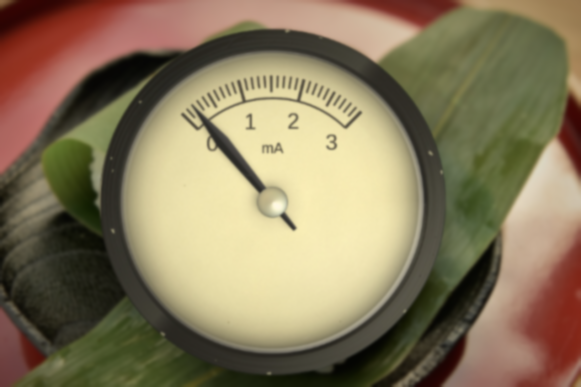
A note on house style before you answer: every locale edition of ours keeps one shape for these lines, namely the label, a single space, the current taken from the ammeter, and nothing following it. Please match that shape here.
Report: 0.2 mA
